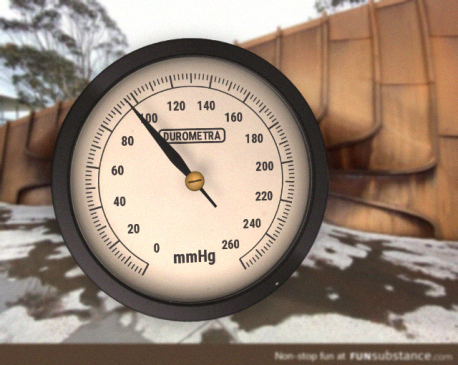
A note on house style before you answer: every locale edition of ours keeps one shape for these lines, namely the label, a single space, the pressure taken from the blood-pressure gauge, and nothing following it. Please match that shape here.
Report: 96 mmHg
